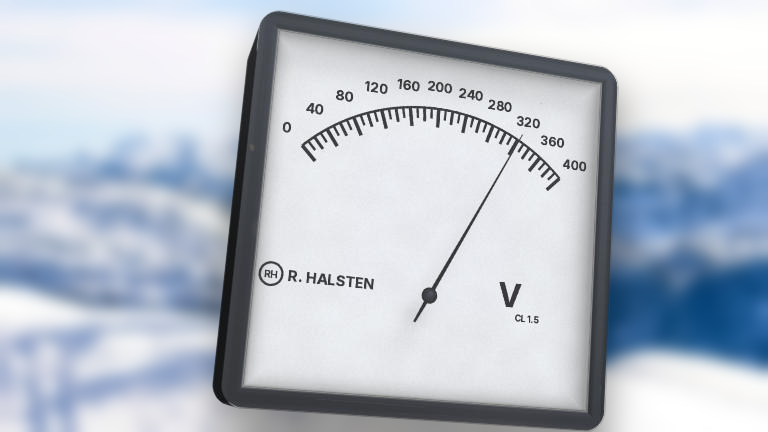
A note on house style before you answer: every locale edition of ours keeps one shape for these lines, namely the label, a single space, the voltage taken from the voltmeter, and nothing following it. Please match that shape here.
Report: 320 V
